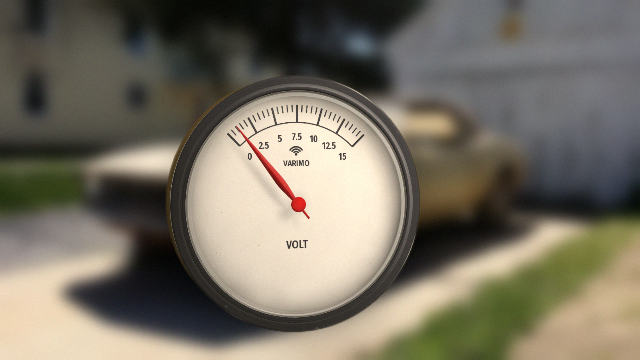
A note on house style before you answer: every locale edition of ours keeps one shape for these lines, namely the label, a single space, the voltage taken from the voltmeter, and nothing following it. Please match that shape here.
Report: 1 V
